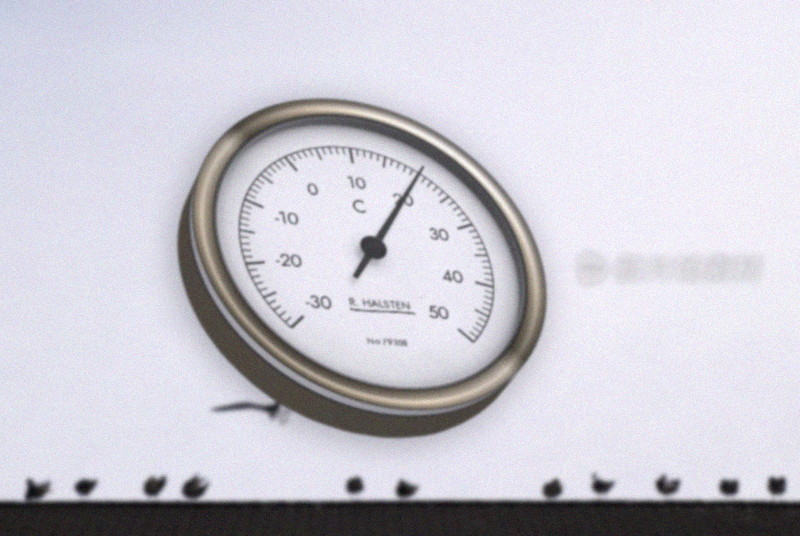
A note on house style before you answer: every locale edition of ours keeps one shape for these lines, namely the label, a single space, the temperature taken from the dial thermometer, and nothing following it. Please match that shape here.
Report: 20 °C
